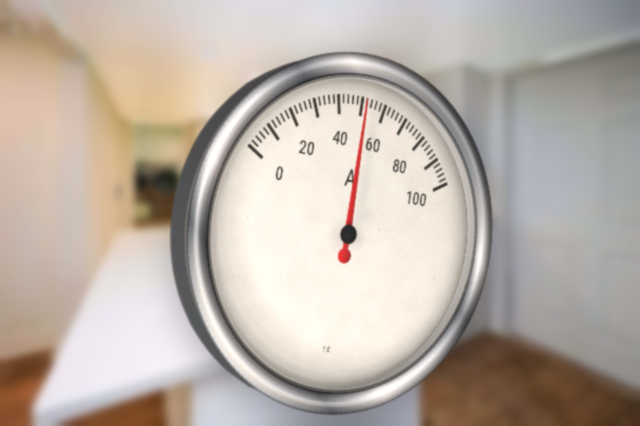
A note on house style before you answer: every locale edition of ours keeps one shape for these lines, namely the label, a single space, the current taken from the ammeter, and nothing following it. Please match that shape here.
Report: 50 A
